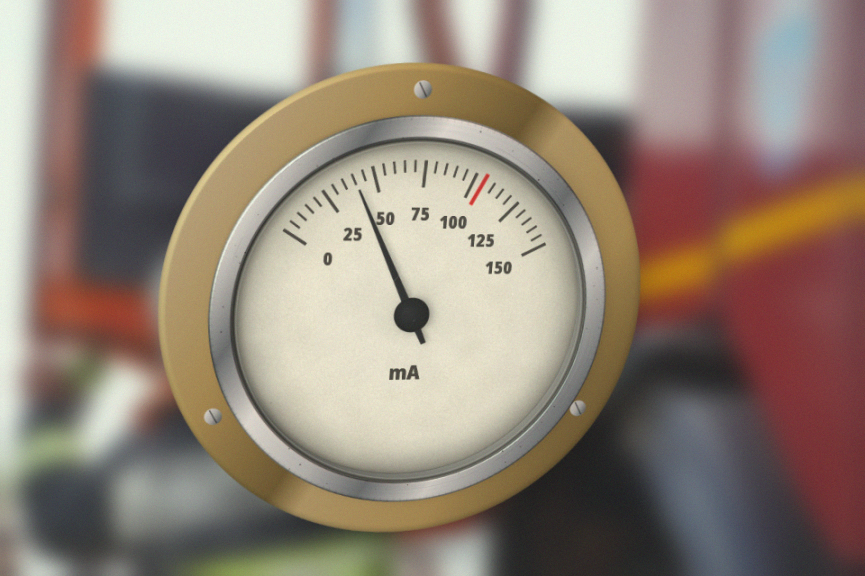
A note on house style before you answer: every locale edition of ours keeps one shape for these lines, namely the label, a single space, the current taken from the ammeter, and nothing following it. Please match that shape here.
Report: 40 mA
